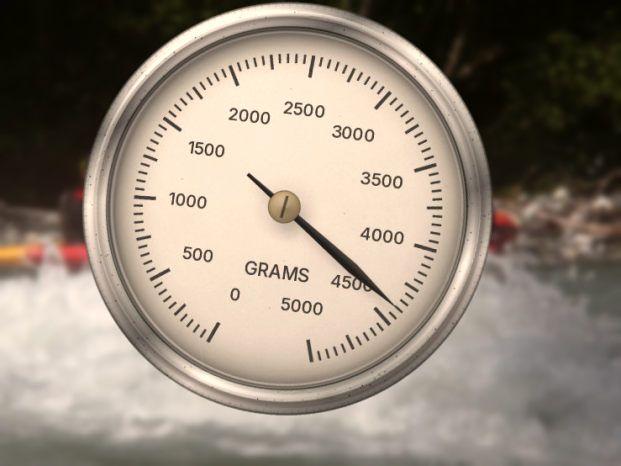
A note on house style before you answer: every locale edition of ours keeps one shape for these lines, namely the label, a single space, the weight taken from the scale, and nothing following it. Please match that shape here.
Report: 4400 g
